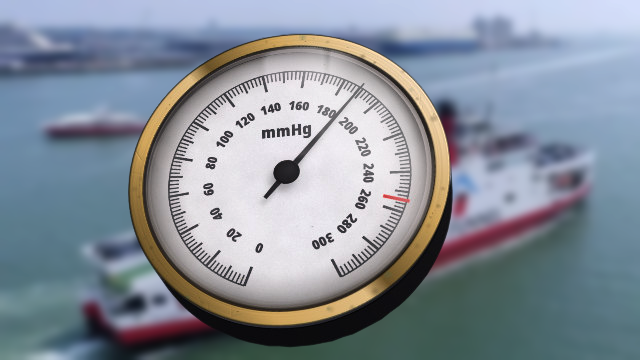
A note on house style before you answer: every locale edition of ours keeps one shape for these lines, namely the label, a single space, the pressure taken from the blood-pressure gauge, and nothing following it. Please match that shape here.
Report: 190 mmHg
